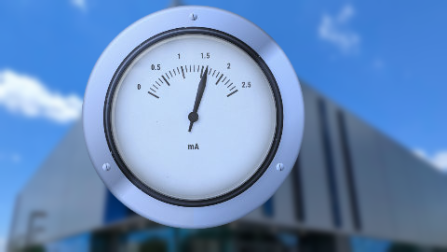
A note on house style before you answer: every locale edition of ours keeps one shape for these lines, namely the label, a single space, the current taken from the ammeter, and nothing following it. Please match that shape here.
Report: 1.6 mA
